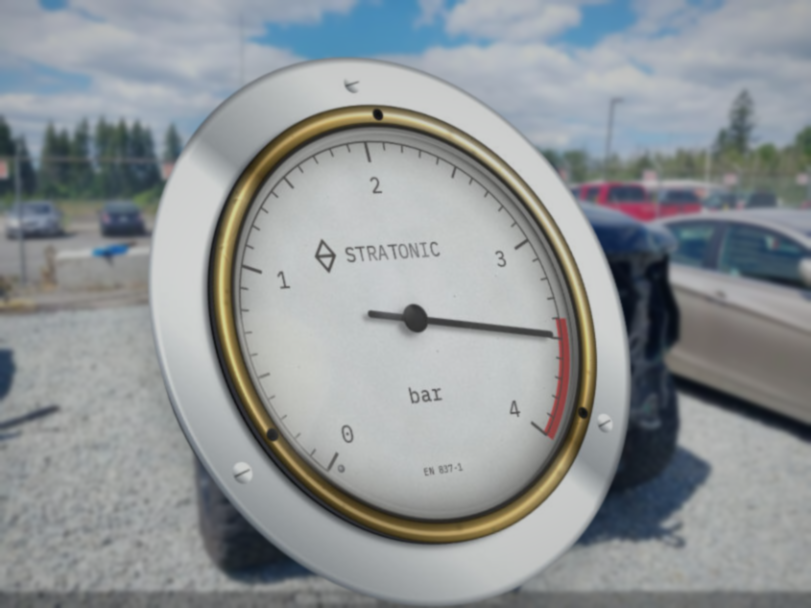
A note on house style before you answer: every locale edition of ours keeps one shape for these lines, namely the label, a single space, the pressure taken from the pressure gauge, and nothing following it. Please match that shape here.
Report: 3.5 bar
